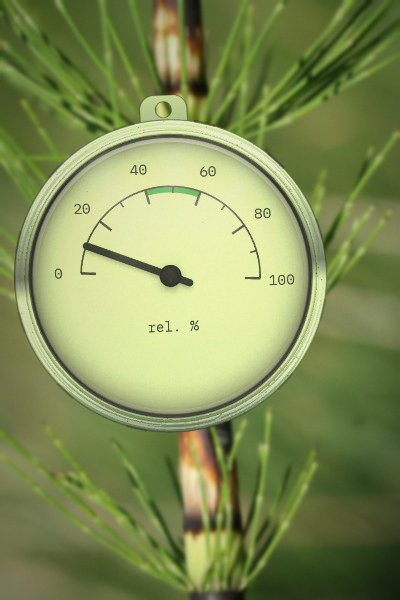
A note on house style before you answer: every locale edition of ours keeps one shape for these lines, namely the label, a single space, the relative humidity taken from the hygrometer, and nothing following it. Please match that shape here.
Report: 10 %
